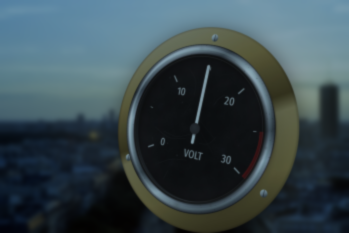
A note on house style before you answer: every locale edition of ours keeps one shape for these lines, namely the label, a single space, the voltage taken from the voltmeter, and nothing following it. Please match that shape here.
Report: 15 V
